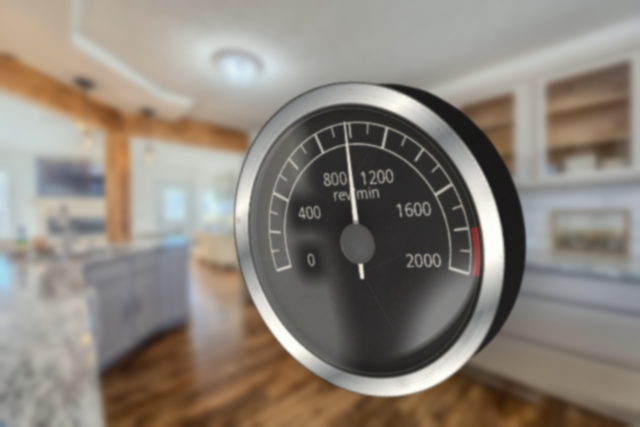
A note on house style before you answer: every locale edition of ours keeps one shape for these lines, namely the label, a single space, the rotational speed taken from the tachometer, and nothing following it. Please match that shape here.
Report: 1000 rpm
